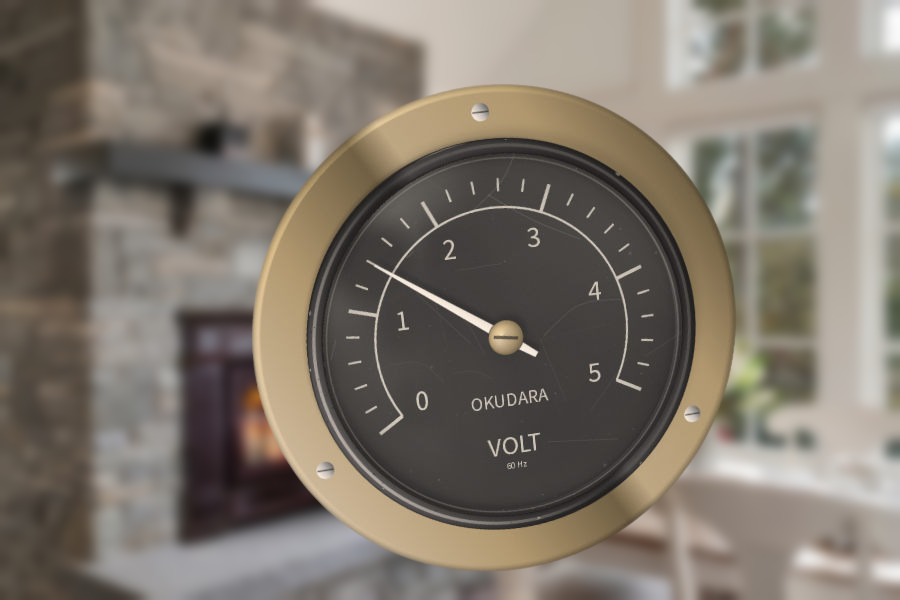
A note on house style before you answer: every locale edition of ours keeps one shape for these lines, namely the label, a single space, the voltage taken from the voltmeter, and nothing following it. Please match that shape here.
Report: 1.4 V
